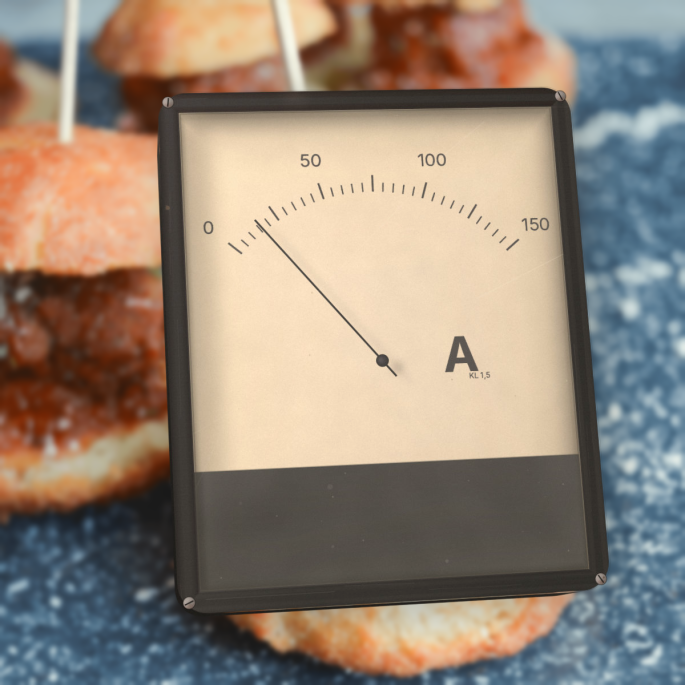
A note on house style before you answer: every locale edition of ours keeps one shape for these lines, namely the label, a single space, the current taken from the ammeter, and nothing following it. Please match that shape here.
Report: 15 A
